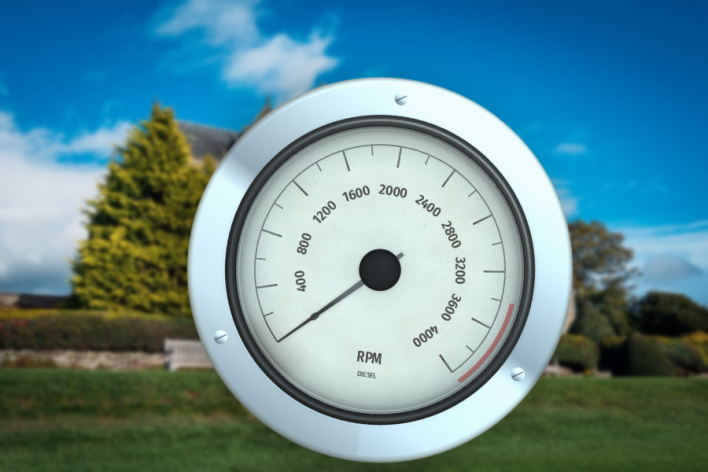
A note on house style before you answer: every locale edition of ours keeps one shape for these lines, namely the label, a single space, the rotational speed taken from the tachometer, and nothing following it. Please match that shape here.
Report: 0 rpm
